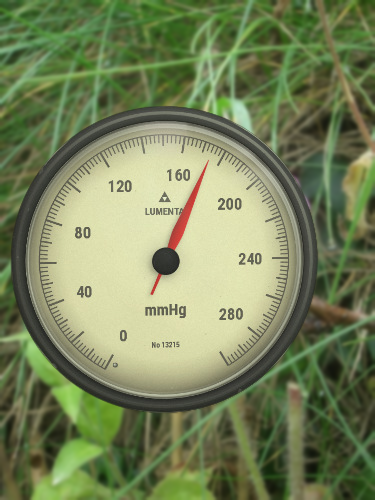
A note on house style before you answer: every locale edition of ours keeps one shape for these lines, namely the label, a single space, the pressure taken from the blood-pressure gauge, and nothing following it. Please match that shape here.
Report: 174 mmHg
